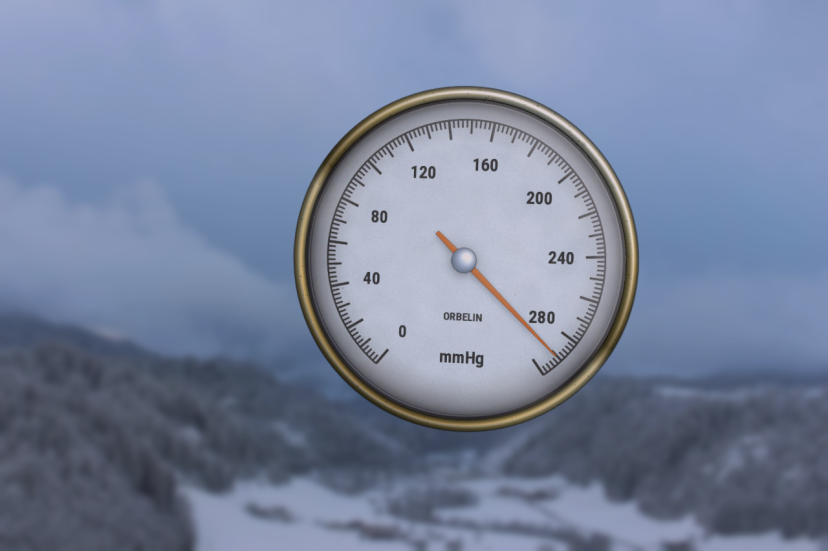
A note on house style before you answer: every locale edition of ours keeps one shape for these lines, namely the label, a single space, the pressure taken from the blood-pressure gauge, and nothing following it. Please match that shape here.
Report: 290 mmHg
